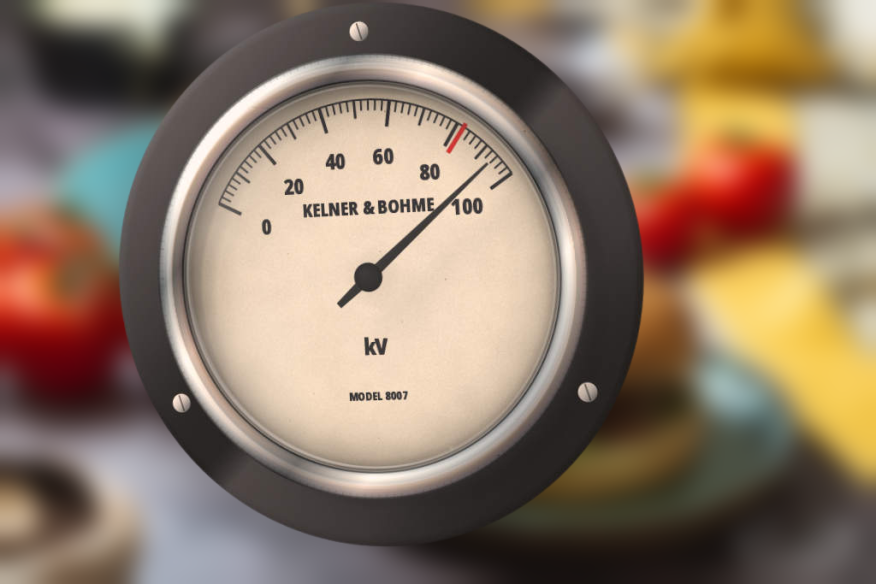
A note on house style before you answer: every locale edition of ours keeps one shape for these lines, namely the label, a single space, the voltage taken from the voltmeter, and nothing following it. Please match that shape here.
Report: 94 kV
